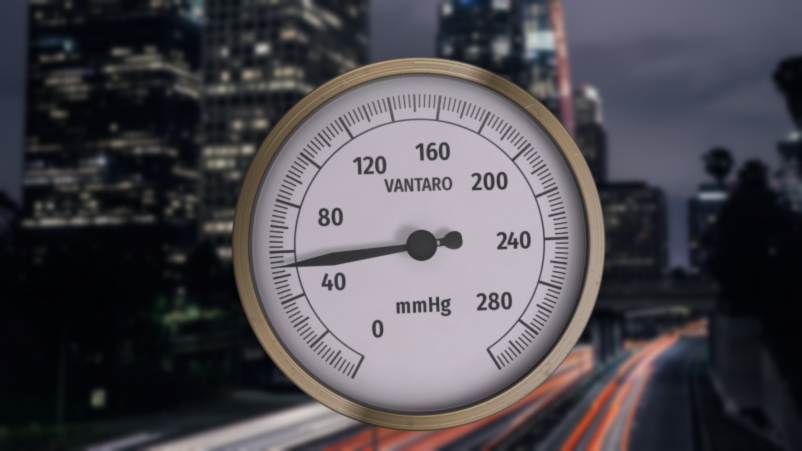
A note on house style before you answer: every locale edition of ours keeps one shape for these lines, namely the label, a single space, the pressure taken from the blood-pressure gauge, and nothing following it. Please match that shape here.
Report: 54 mmHg
